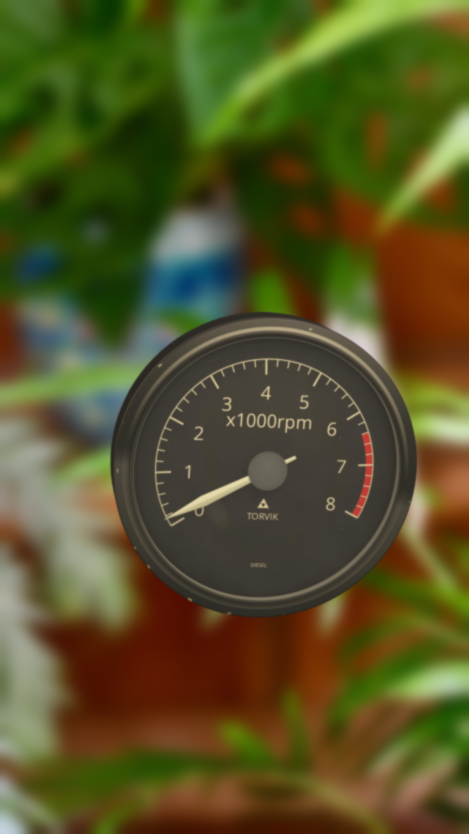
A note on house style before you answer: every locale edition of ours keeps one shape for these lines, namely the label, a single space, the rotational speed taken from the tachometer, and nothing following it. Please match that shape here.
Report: 200 rpm
